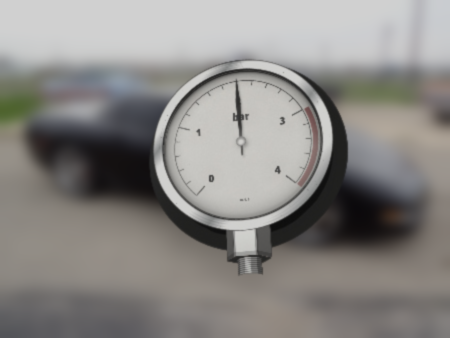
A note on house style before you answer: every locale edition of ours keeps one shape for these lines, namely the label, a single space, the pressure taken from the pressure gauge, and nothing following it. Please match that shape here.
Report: 2 bar
